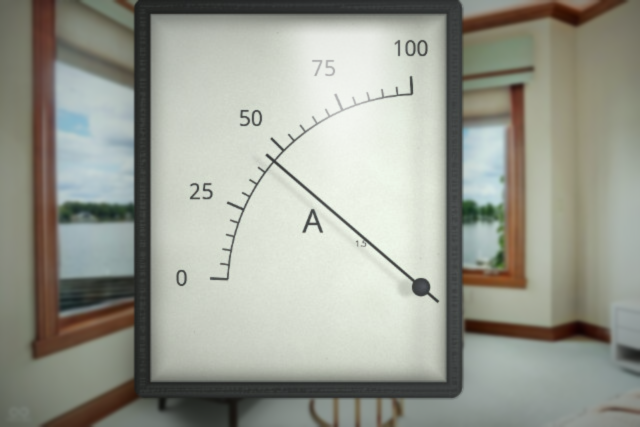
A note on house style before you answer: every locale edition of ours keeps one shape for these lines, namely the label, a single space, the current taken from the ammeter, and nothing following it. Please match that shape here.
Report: 45 A
